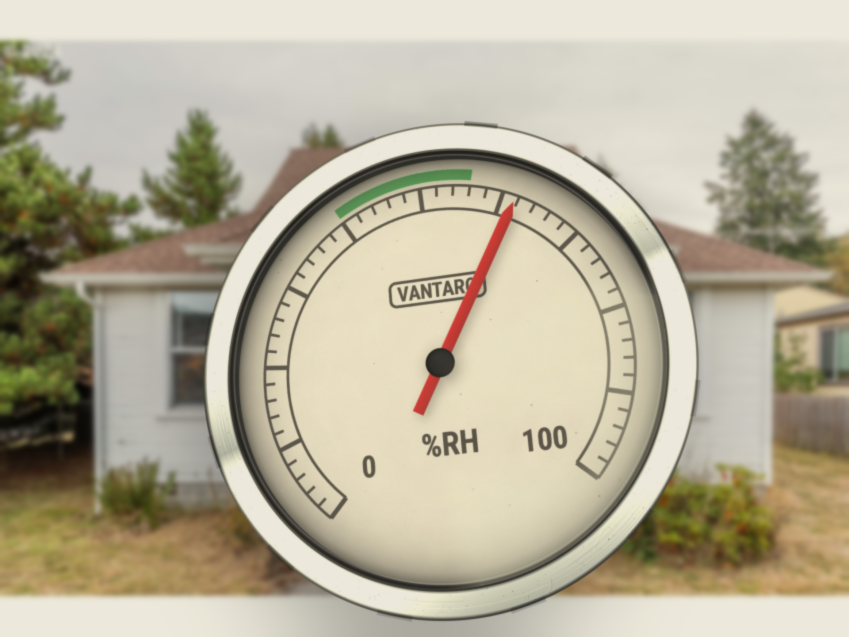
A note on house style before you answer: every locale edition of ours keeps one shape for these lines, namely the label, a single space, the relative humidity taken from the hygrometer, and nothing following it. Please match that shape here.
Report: 62 %
